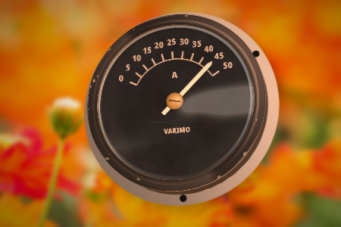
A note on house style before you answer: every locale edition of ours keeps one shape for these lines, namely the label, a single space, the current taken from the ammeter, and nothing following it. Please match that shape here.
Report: 45 A
